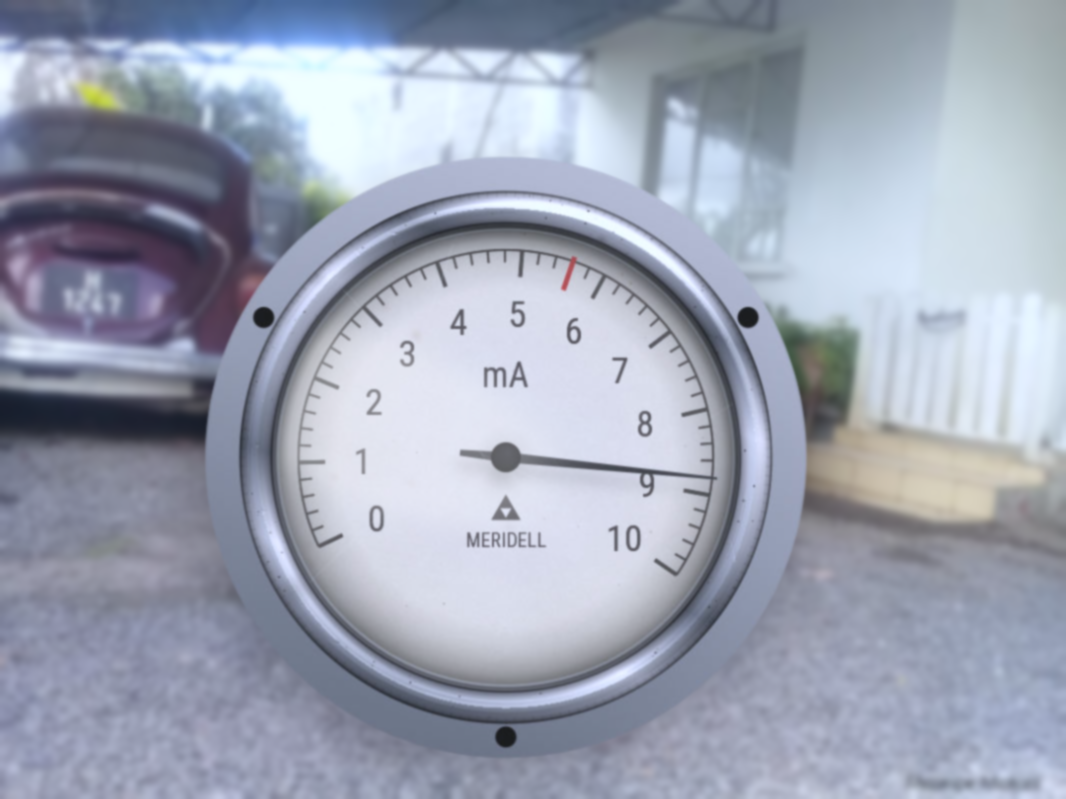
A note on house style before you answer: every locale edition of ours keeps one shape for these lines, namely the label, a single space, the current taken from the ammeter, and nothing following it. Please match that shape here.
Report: 8.8 mA
